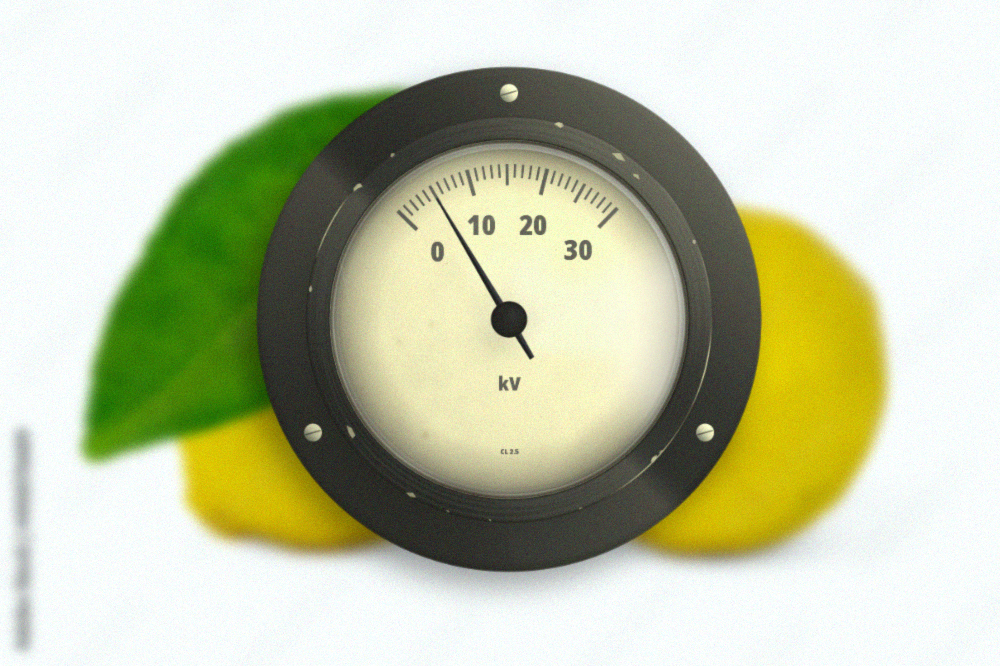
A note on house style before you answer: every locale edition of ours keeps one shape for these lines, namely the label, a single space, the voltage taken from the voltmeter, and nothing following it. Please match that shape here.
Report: 5 kV
